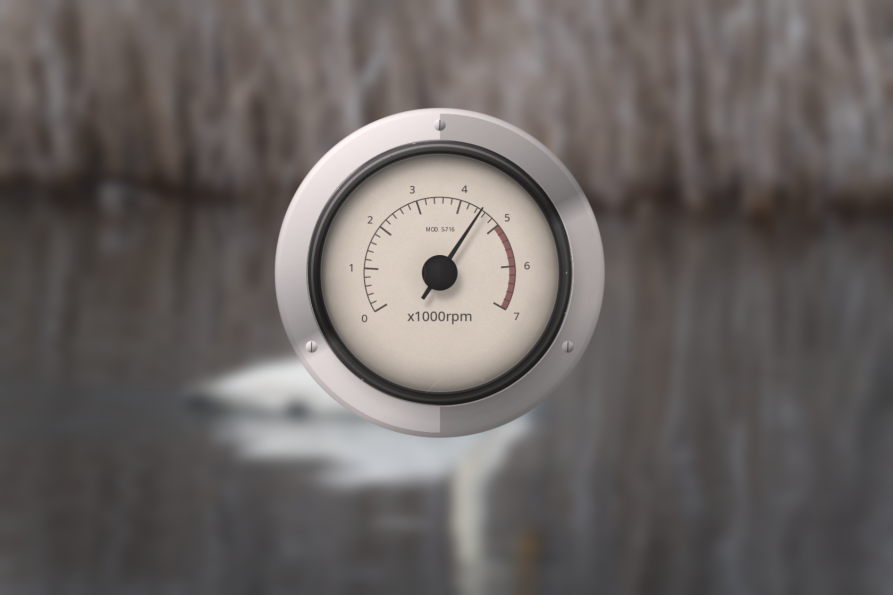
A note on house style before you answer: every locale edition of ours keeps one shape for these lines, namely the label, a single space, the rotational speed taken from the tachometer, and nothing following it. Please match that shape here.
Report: 4500 rpm
